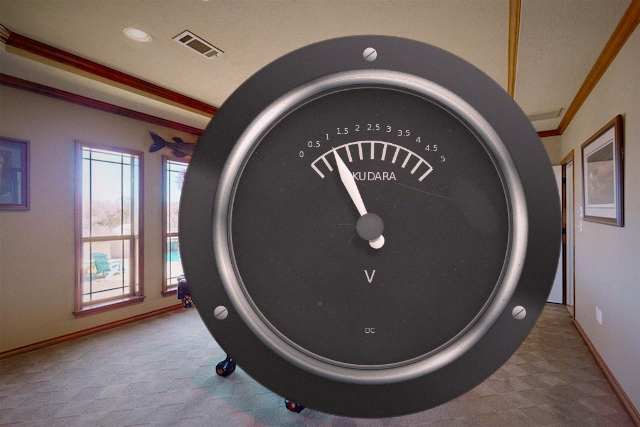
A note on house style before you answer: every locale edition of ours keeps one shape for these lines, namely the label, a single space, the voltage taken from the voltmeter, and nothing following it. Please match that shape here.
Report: 1 V
